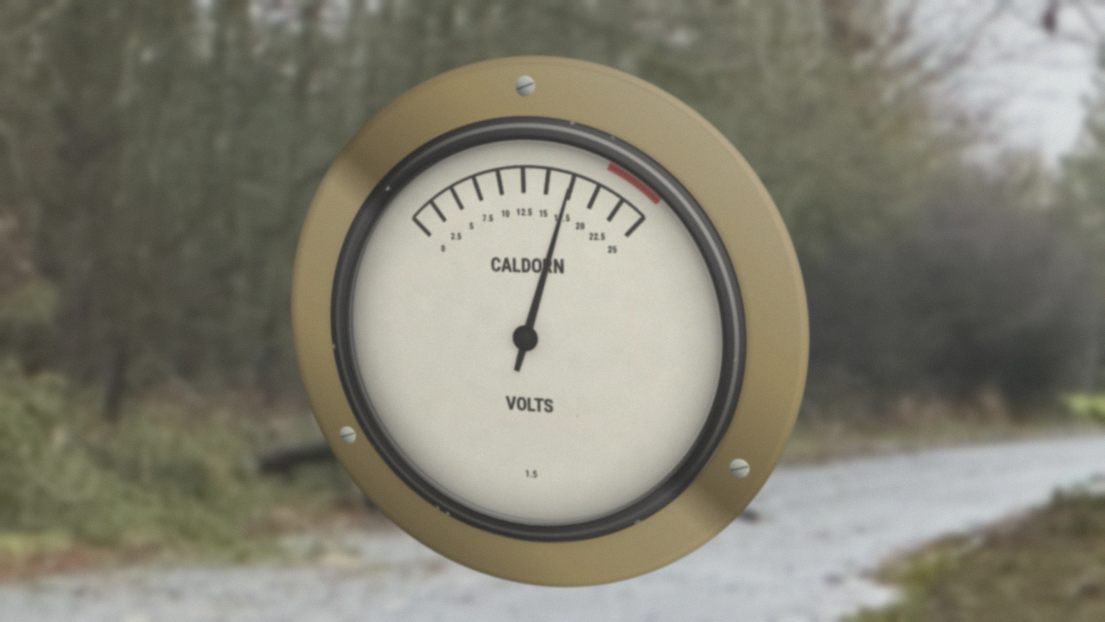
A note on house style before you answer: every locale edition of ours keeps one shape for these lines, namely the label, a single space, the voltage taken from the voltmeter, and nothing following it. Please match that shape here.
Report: 17.5 V
